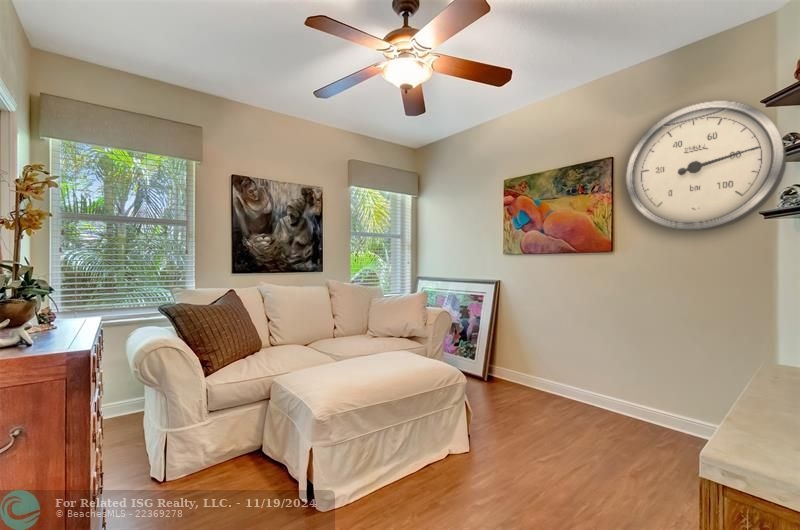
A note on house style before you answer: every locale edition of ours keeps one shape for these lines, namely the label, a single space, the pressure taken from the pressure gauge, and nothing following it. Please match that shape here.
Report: 80 bar
